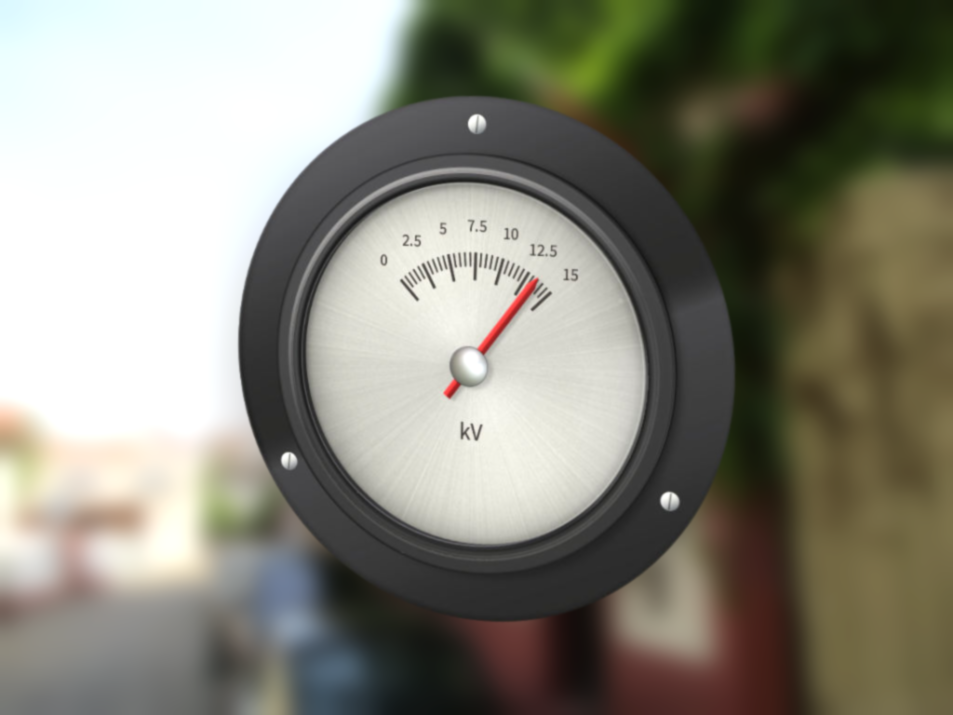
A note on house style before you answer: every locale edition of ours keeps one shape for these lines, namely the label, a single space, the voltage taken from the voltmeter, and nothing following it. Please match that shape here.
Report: 13.5 kV
